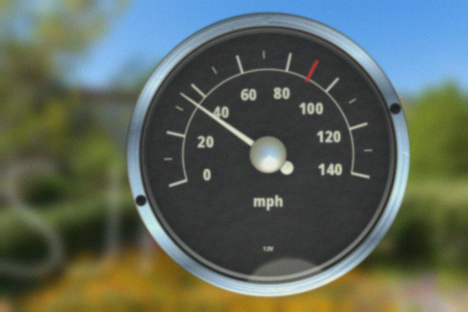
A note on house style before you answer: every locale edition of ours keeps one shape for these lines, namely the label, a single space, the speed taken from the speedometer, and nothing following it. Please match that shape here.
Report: 35 mph
